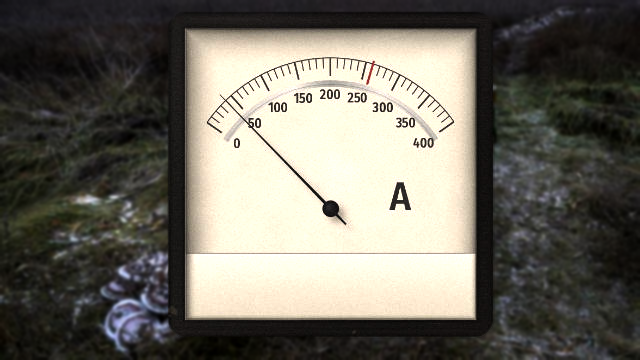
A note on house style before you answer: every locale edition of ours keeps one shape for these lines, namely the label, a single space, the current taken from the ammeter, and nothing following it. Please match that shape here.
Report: 40 A
